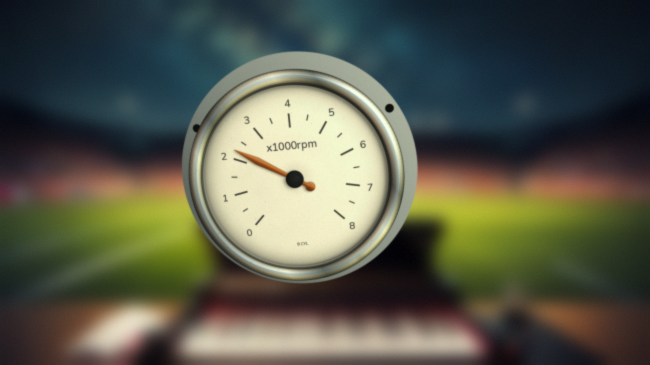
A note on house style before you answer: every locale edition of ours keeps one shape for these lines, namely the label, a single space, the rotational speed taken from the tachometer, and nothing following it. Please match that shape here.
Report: 2250 rpm
